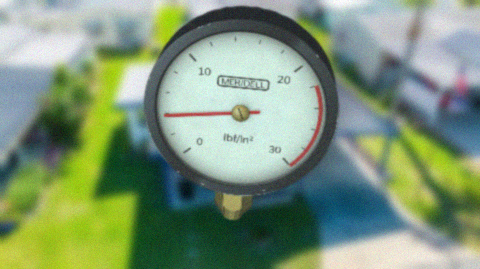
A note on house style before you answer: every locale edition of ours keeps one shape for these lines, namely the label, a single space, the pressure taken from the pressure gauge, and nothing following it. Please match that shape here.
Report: 4 psi
